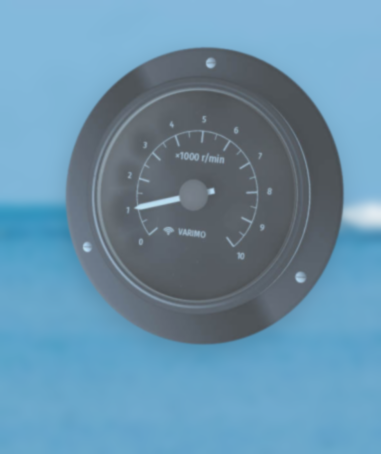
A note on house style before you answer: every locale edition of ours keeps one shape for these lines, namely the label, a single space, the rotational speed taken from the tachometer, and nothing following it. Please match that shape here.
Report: 1000 rpm
